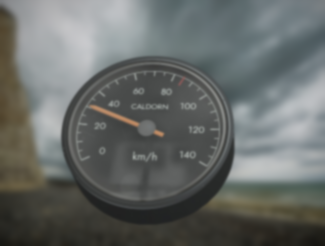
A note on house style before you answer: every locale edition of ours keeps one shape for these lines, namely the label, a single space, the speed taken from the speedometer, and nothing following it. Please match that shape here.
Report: 30 km/h
